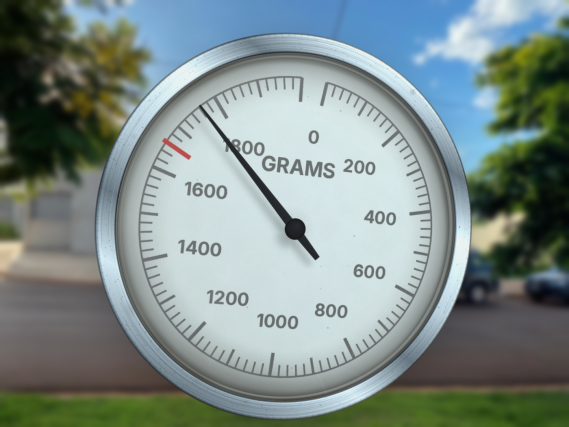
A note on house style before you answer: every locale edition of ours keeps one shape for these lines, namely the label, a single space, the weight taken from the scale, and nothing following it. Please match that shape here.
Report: 1760 g
